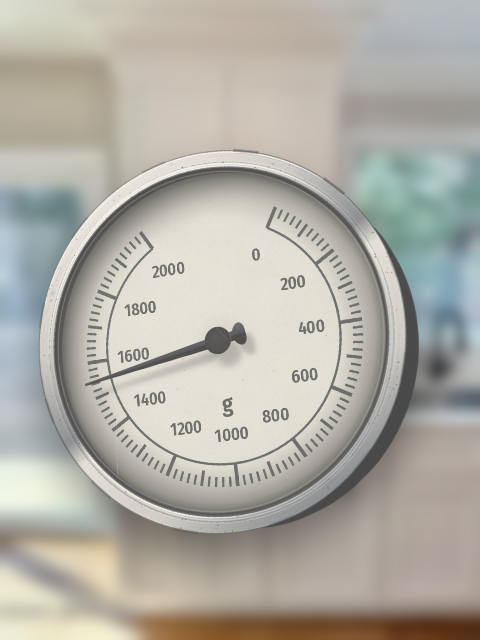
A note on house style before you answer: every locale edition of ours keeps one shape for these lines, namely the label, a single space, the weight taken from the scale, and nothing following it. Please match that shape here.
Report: 1540 g
